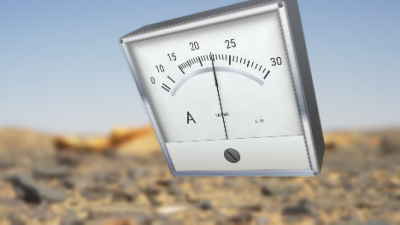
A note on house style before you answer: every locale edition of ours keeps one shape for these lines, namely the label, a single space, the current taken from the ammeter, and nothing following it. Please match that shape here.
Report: 22.5 A
